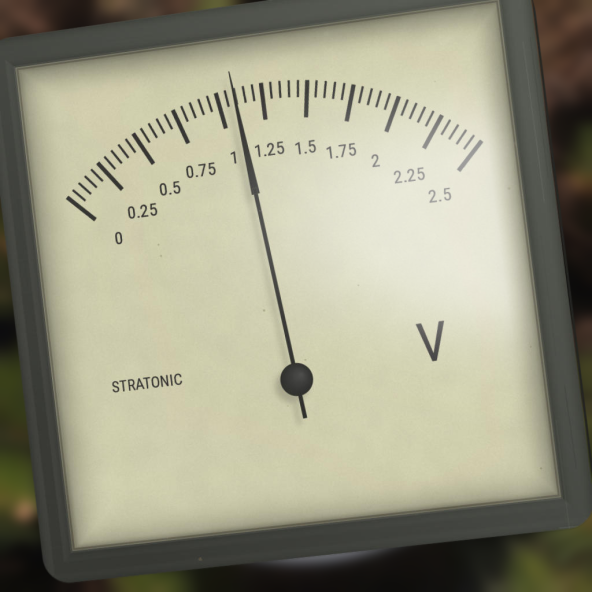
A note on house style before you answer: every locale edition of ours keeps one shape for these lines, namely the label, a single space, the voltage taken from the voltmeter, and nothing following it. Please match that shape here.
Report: 1.1 V
